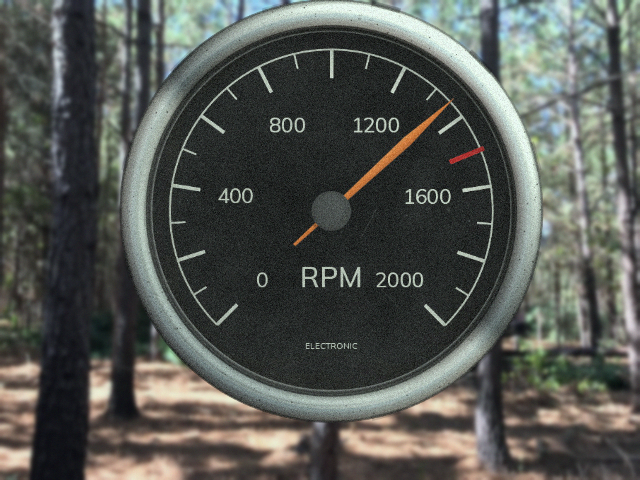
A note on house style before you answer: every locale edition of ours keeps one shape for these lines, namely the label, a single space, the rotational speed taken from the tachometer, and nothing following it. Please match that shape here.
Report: 1350 rpm
